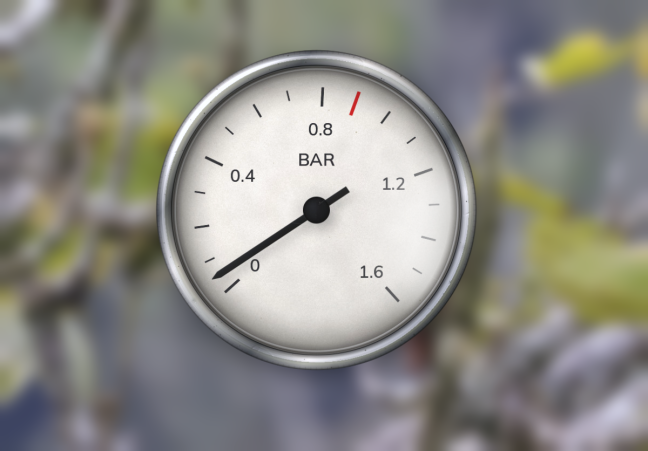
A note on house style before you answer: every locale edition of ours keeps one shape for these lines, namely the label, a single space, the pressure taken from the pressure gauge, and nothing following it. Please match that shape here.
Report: 0.05 bar
